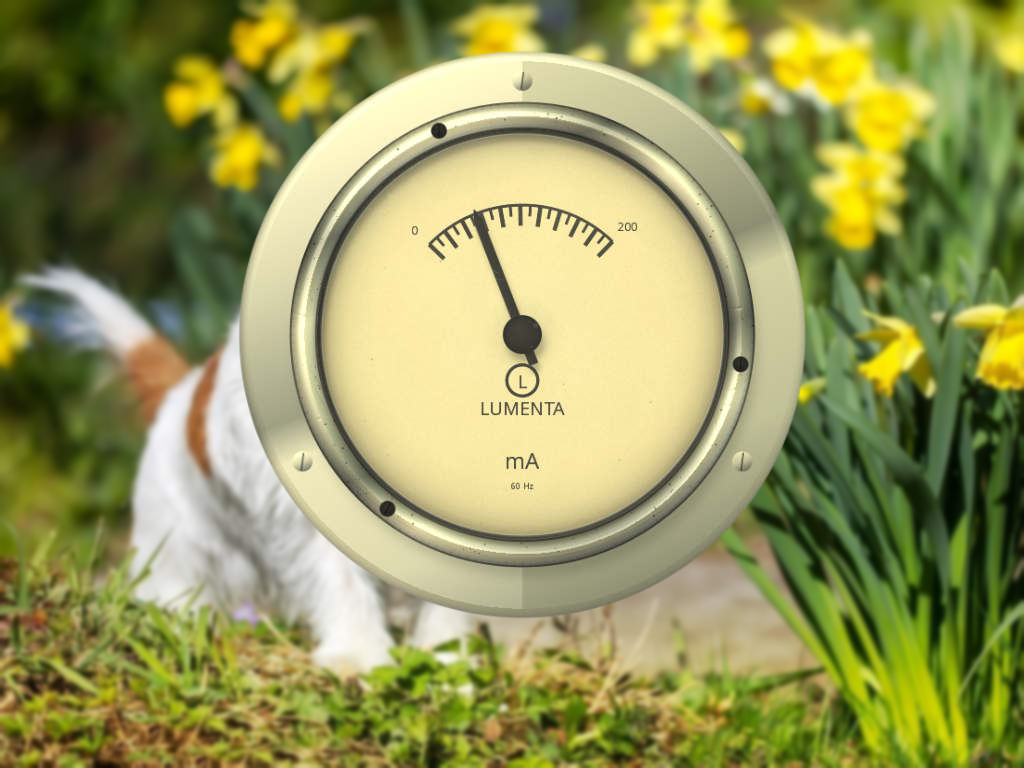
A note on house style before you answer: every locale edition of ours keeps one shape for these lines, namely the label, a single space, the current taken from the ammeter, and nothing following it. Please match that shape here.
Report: 55 mA
